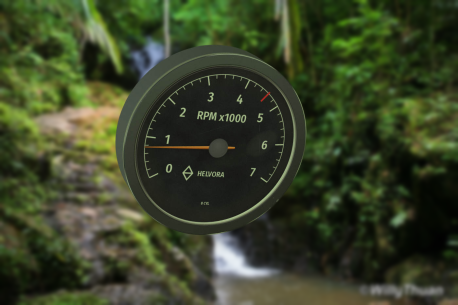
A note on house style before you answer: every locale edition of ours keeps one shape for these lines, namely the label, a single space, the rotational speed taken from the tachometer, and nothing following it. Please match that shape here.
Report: 800 rpm
